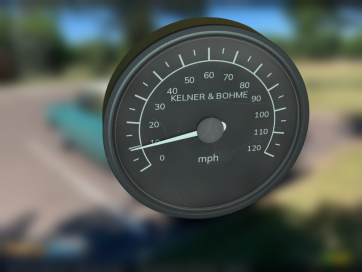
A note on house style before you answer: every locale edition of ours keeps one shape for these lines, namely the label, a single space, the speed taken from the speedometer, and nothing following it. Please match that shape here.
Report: 10 mph
